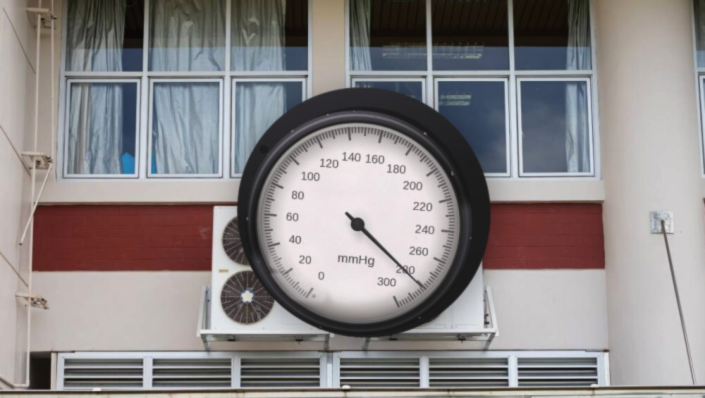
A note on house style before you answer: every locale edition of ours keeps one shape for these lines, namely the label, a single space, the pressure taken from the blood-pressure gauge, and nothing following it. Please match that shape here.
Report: 280 mmHg
